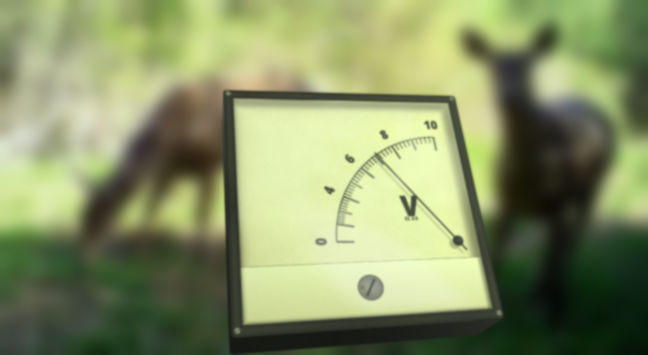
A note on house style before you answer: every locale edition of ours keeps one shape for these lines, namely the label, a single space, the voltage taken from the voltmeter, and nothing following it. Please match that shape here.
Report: 7 V
